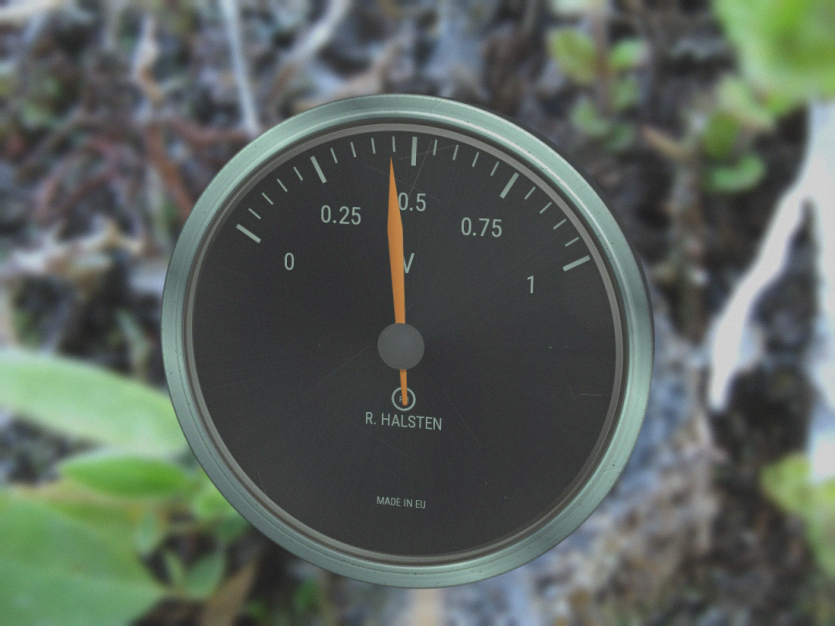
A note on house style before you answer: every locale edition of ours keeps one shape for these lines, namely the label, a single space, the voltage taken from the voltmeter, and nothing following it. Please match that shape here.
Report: 0.45 V
